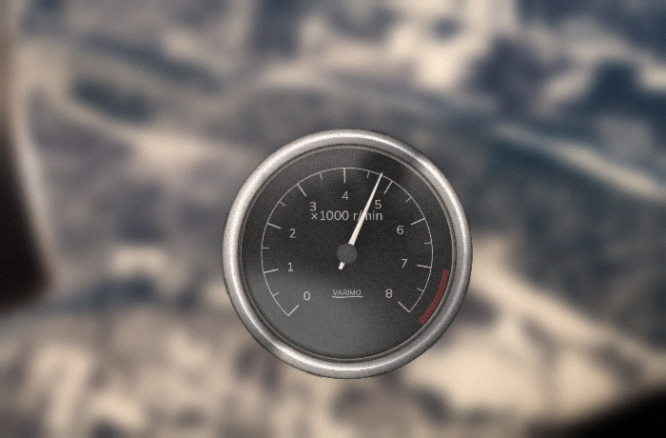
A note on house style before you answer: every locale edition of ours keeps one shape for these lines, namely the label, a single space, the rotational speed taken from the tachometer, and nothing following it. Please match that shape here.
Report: 4750 rpm
